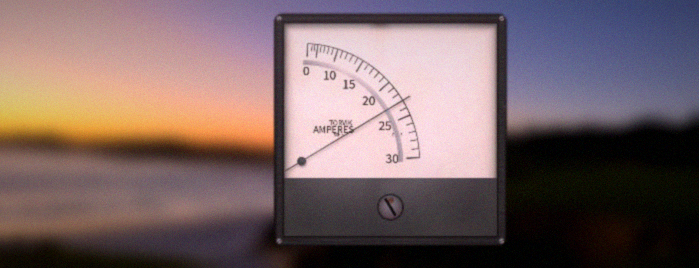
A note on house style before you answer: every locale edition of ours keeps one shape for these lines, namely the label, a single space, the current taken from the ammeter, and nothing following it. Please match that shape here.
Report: 23 A
